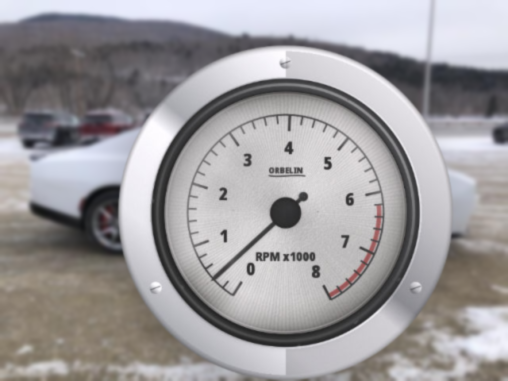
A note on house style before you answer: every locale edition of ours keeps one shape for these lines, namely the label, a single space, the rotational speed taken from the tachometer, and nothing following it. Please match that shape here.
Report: 400 rpm
